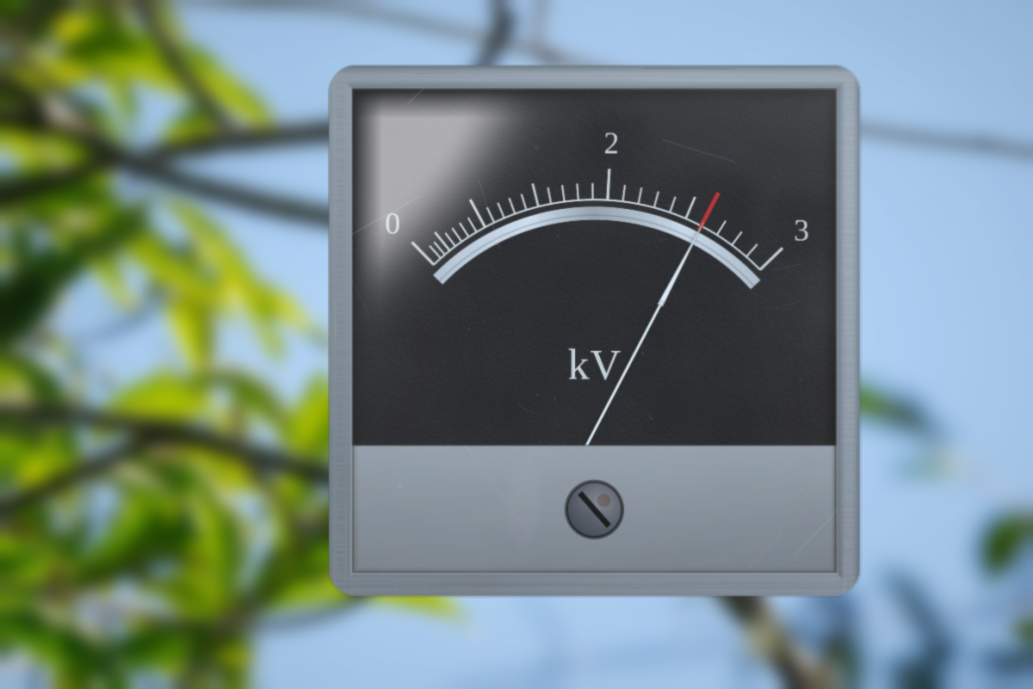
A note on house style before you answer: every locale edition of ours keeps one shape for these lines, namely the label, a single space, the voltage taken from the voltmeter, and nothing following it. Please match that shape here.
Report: 2.6 kV
